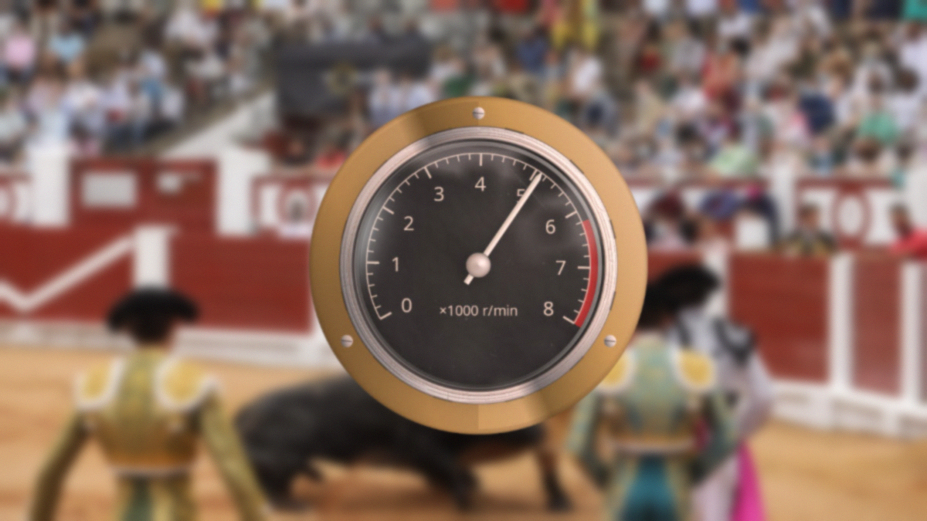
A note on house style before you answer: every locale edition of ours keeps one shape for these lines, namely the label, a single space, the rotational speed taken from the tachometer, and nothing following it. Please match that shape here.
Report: 5100 rpm
